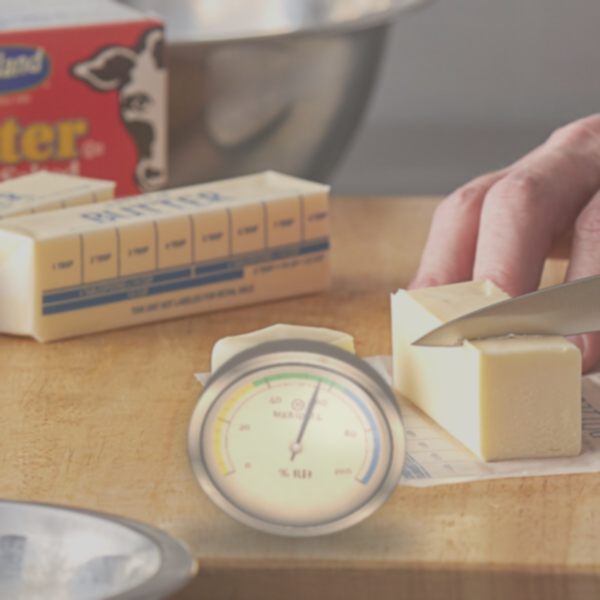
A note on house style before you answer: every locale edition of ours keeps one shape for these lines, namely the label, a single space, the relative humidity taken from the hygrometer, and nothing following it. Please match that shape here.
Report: 56 %
